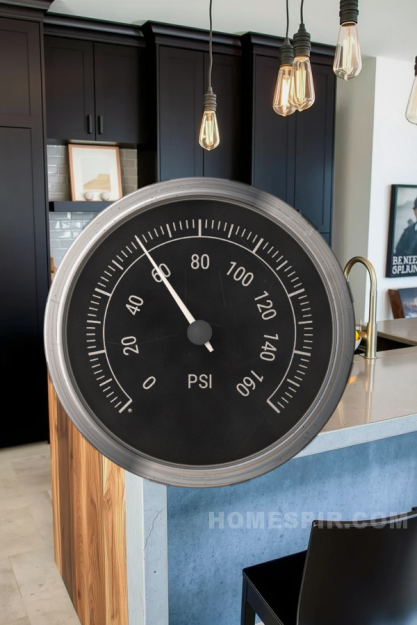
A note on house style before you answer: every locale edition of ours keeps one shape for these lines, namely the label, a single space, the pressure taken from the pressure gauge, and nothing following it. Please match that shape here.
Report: 60 psi
